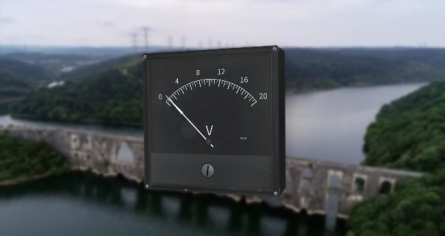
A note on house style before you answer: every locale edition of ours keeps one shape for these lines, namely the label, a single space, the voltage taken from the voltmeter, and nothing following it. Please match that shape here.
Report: 1 V
